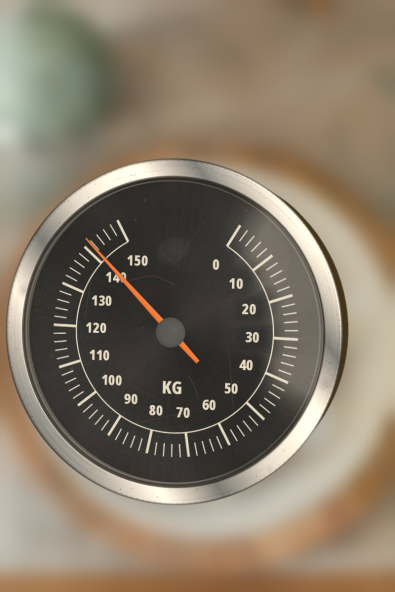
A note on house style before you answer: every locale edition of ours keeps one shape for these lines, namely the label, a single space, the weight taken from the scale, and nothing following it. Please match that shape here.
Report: 142 kg
